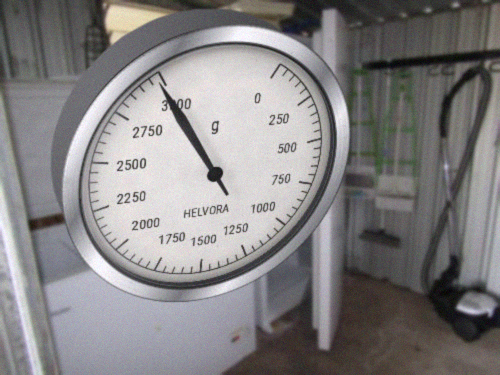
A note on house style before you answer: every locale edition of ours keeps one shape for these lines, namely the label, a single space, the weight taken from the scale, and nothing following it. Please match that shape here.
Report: 2975 g
